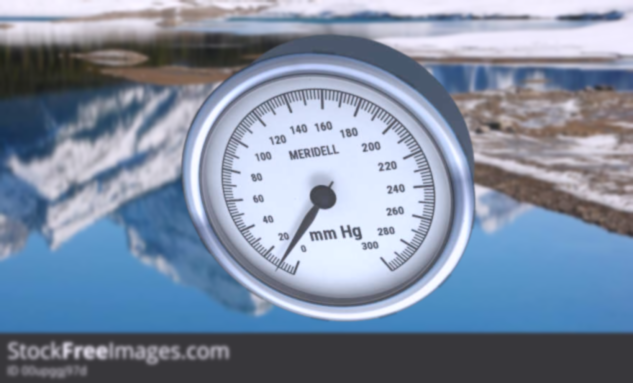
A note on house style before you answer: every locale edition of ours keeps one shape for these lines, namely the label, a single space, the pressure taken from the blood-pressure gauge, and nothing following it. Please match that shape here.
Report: 10 mmHg
